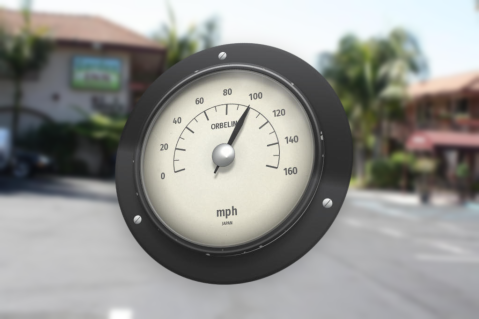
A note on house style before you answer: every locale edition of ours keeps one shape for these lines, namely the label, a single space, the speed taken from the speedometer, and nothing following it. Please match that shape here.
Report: 100 mph
